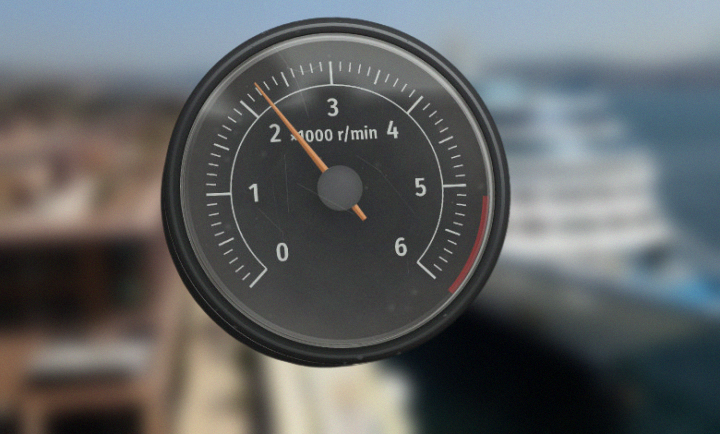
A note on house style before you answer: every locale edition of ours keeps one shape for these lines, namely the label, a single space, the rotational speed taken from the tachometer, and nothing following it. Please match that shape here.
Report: 2200 rpm
